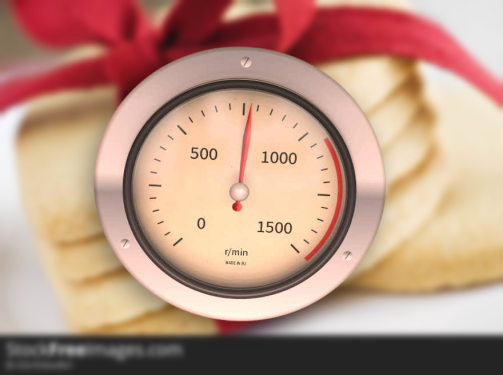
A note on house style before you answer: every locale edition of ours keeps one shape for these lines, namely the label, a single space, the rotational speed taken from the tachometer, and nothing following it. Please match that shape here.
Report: 775 rpm
